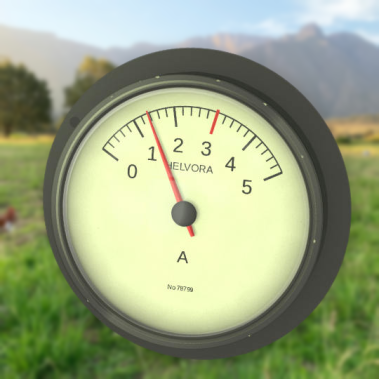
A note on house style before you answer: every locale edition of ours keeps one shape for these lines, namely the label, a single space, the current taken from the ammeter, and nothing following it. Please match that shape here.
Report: 1.4 A
